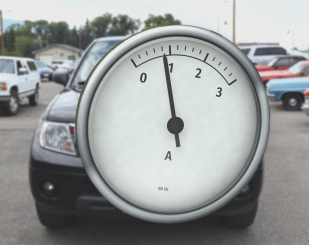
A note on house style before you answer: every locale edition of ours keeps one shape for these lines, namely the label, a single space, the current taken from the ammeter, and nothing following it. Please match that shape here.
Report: 0.8 A
